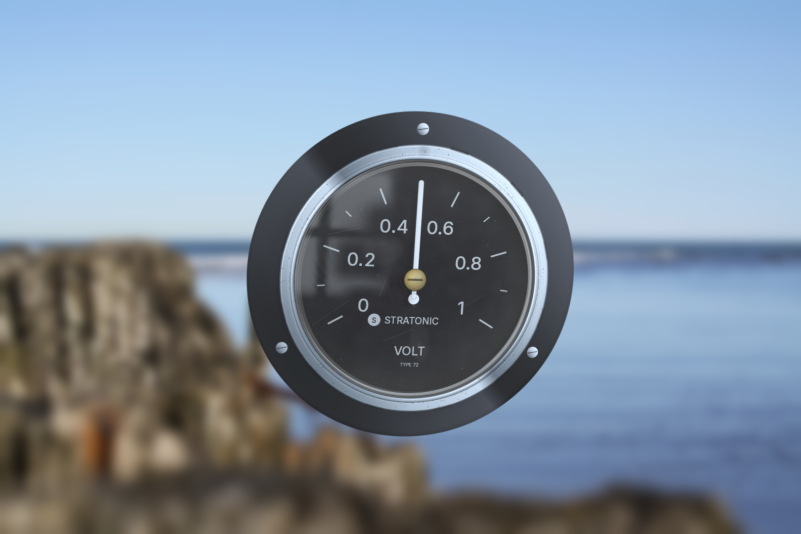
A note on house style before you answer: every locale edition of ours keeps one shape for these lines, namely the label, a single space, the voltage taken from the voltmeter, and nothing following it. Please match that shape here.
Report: 0.5 V
